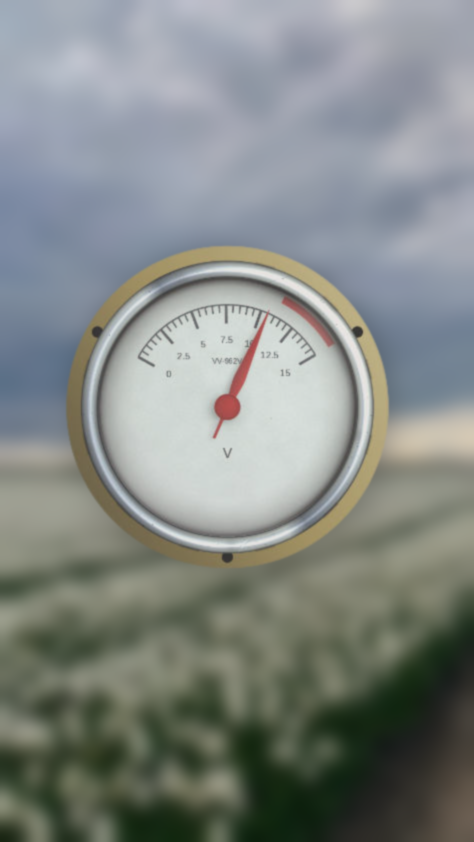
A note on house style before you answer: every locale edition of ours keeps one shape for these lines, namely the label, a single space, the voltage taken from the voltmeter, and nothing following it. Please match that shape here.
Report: 10.5 V
